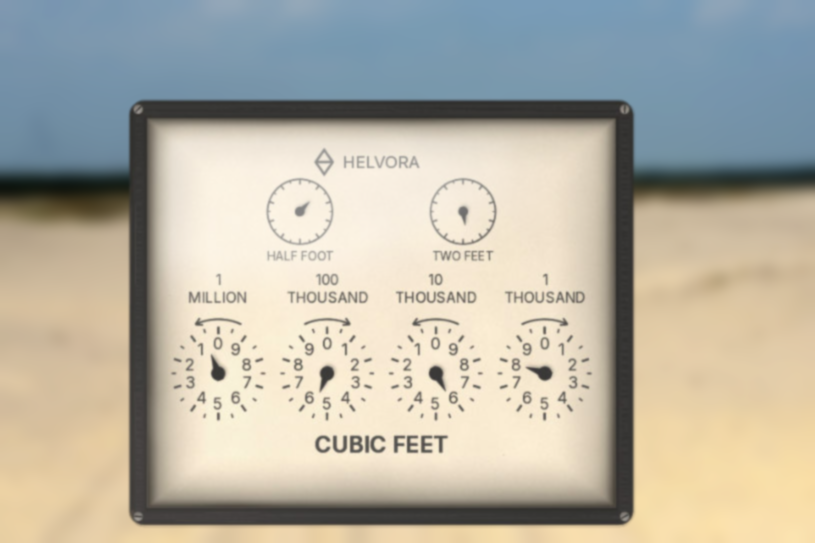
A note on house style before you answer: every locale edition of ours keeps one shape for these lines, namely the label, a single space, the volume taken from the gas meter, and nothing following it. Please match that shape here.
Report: 55800 ft³
